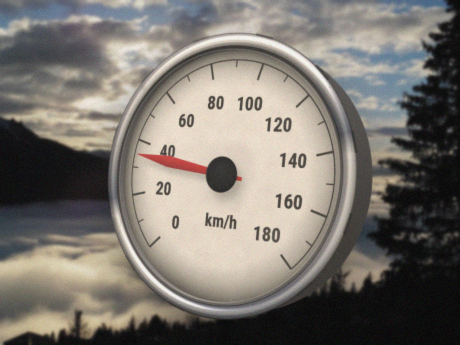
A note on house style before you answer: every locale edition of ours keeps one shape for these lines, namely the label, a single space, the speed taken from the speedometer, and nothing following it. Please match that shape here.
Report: 35 km/h
